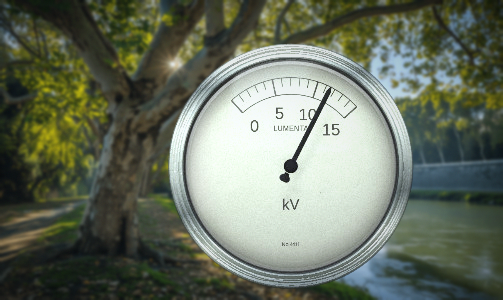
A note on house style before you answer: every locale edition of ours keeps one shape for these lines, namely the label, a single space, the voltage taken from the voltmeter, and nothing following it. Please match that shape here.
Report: 11.5 kV
